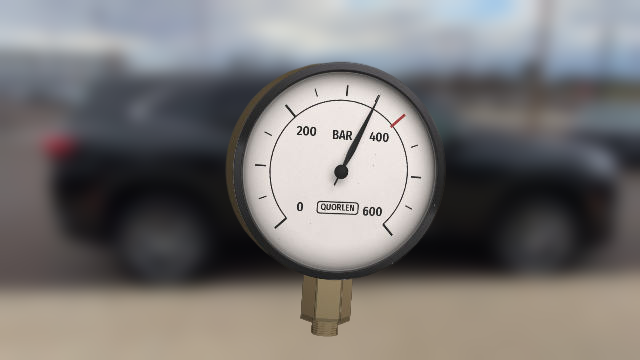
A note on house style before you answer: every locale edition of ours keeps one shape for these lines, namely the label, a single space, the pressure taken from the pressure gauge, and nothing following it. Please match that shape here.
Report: 350 bar
